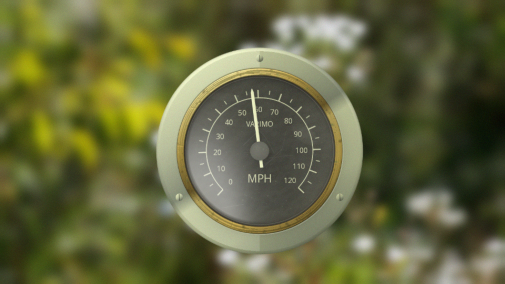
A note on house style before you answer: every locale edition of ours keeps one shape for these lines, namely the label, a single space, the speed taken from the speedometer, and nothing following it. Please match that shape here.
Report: 57.5 mph
